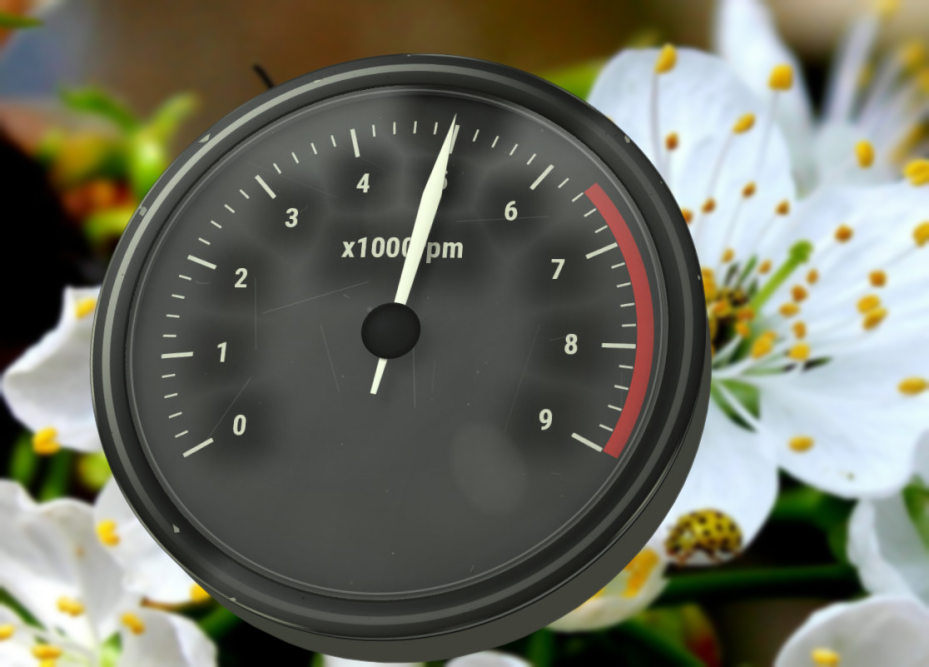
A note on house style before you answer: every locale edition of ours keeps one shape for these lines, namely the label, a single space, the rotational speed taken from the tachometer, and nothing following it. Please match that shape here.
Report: 5000 rpm
